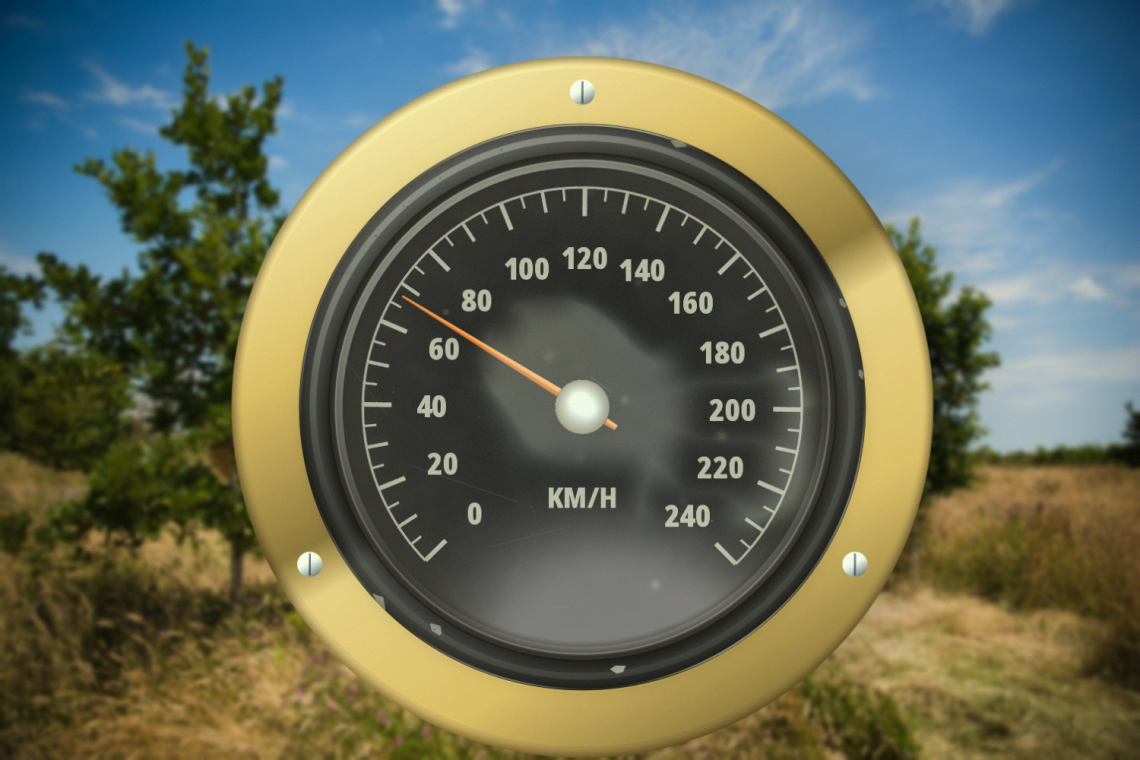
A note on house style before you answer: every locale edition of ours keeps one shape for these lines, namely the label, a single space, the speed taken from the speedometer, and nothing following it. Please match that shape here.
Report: 67.5 km/h
